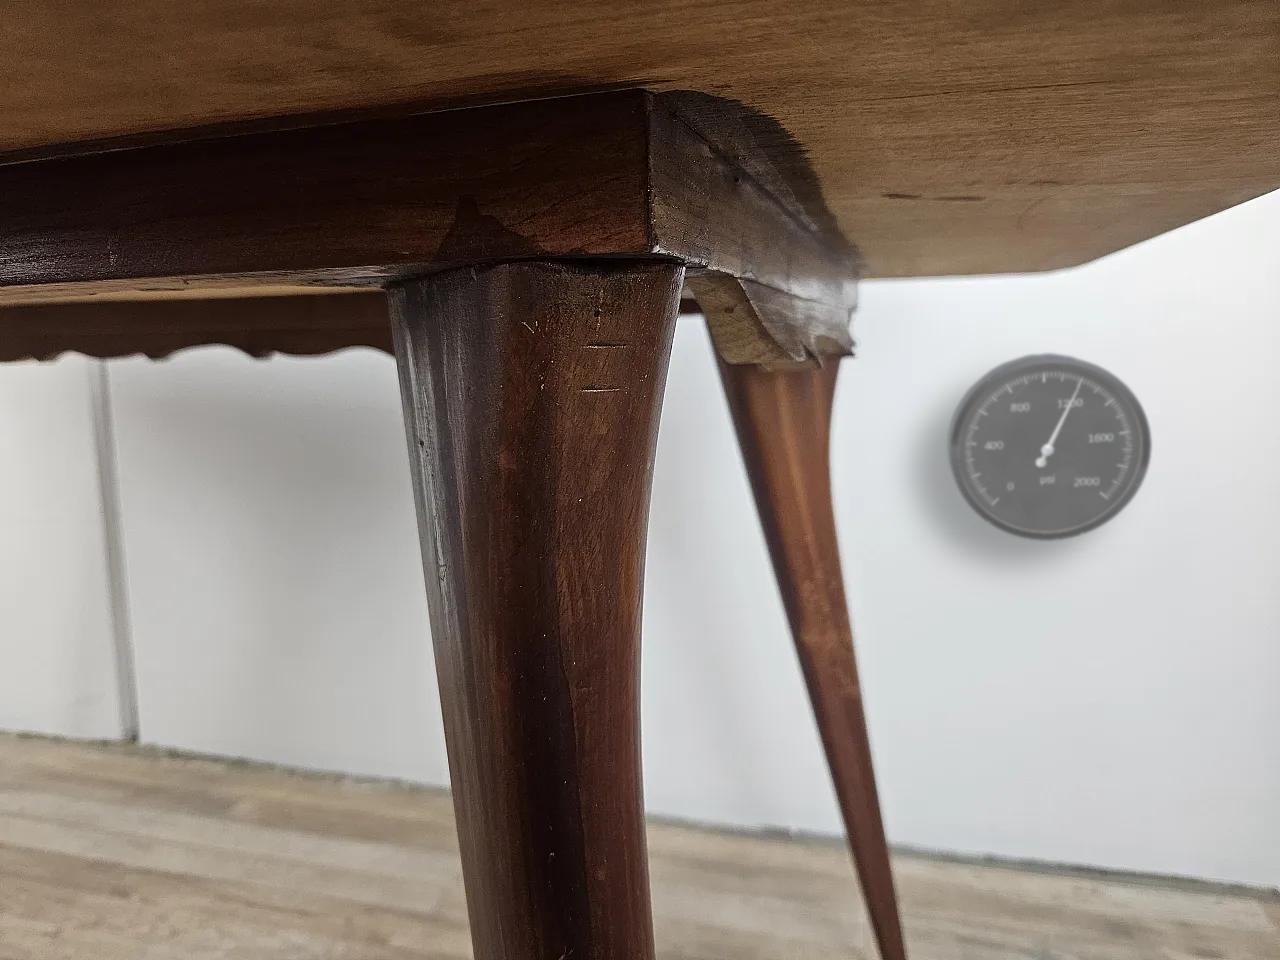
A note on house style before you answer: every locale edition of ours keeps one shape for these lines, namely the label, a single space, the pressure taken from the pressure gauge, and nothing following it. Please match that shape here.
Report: 1200 psi
